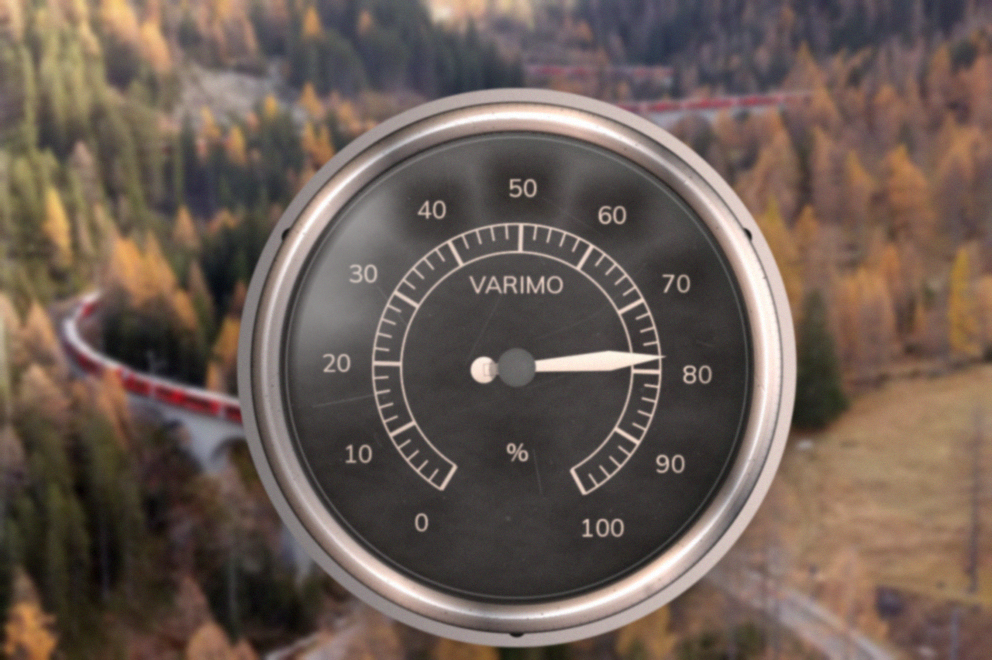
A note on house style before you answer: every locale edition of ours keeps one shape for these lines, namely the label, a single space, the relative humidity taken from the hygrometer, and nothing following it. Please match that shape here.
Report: 78 %
